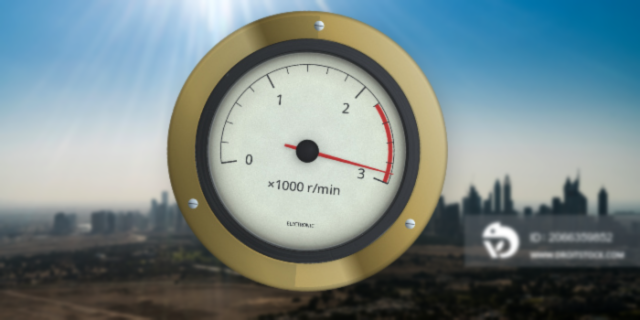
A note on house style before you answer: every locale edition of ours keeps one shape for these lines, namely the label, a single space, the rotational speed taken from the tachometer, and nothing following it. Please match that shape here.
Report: 2900 rpm
